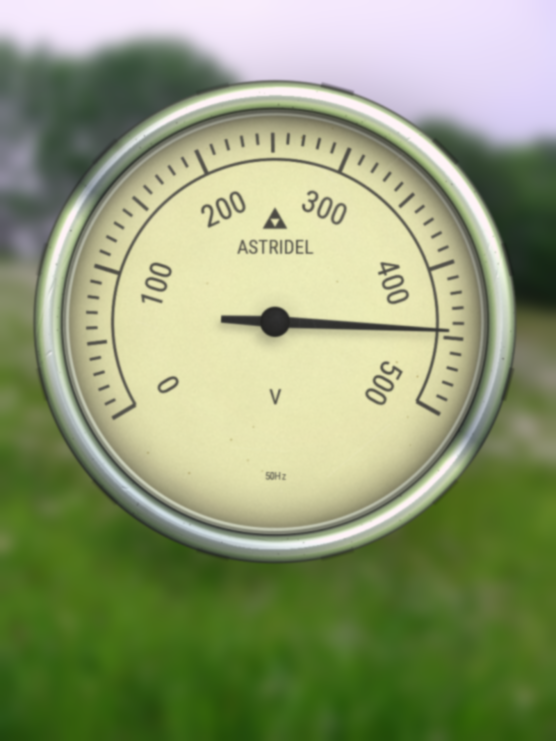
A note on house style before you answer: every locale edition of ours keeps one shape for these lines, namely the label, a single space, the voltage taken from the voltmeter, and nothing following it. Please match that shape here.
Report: 445 V
